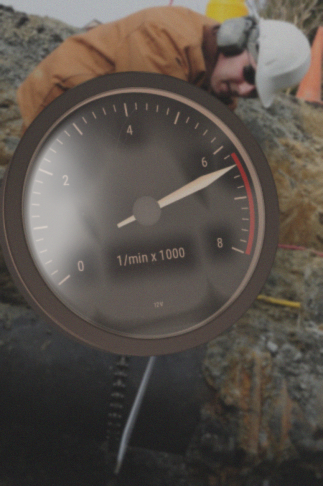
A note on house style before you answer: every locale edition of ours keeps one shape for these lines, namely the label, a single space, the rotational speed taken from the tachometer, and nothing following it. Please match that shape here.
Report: 6400 rpm
